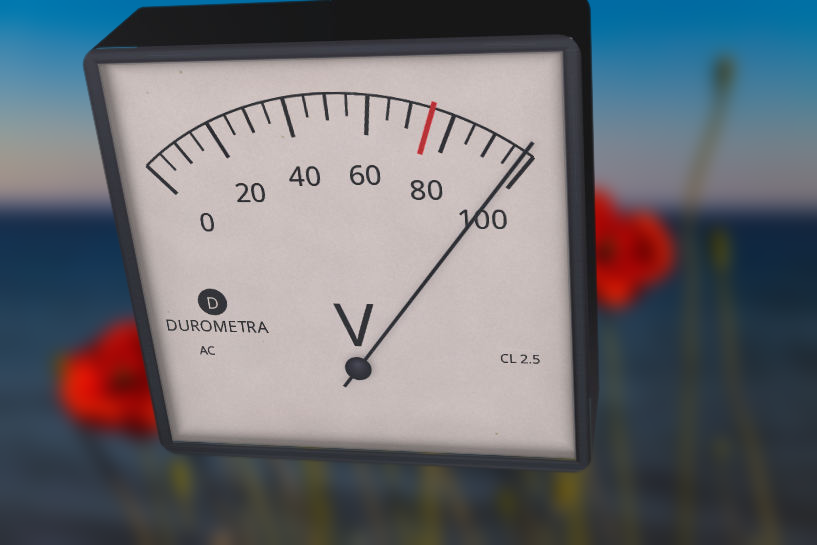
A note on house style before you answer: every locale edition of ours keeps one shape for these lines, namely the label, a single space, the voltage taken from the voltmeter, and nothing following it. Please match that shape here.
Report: 97.5 V
